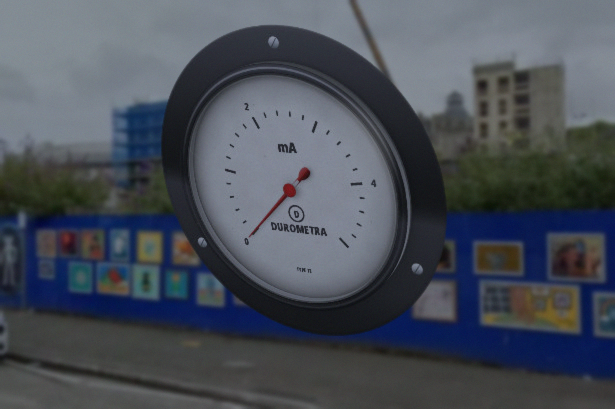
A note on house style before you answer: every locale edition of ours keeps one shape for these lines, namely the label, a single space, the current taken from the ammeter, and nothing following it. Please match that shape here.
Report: 0 mA
